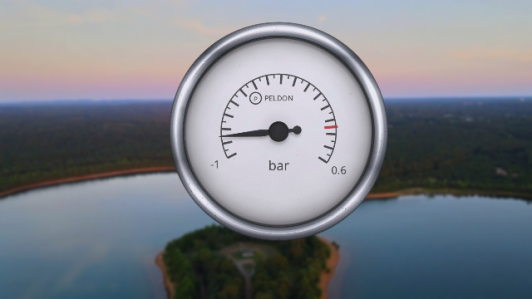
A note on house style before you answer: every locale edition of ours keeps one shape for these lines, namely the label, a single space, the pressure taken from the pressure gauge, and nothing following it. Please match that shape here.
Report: -0.85 bar
